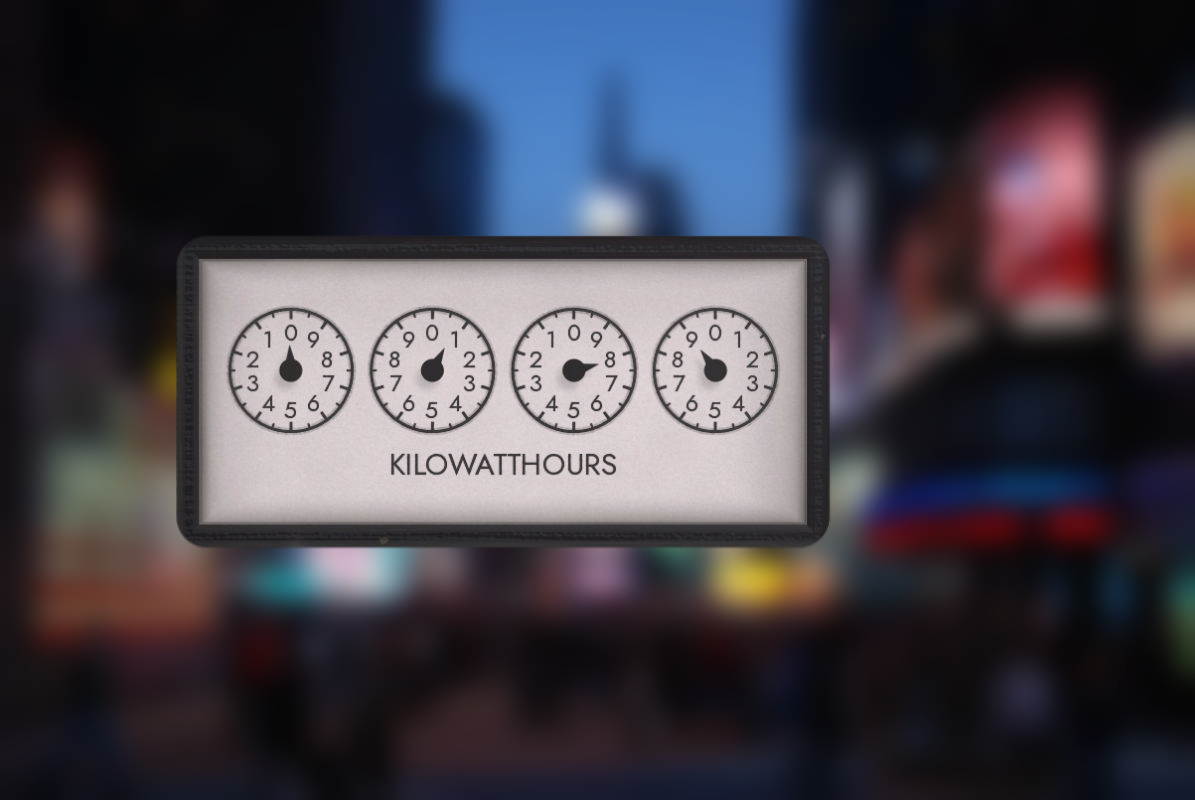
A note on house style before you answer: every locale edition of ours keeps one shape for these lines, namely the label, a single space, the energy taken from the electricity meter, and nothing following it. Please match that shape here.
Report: 79 kWh
